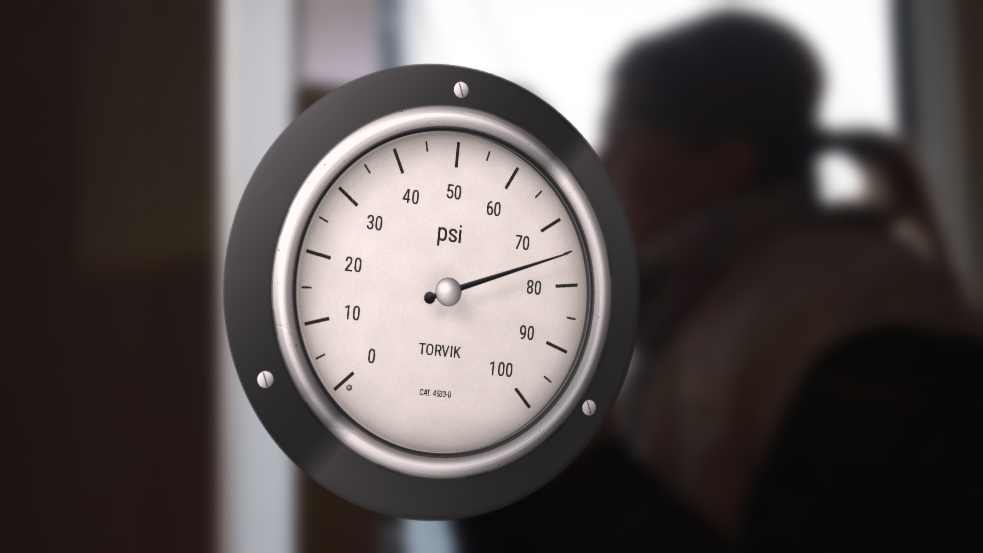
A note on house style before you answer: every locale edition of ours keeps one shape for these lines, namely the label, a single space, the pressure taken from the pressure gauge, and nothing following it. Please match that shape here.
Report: 75 psi
